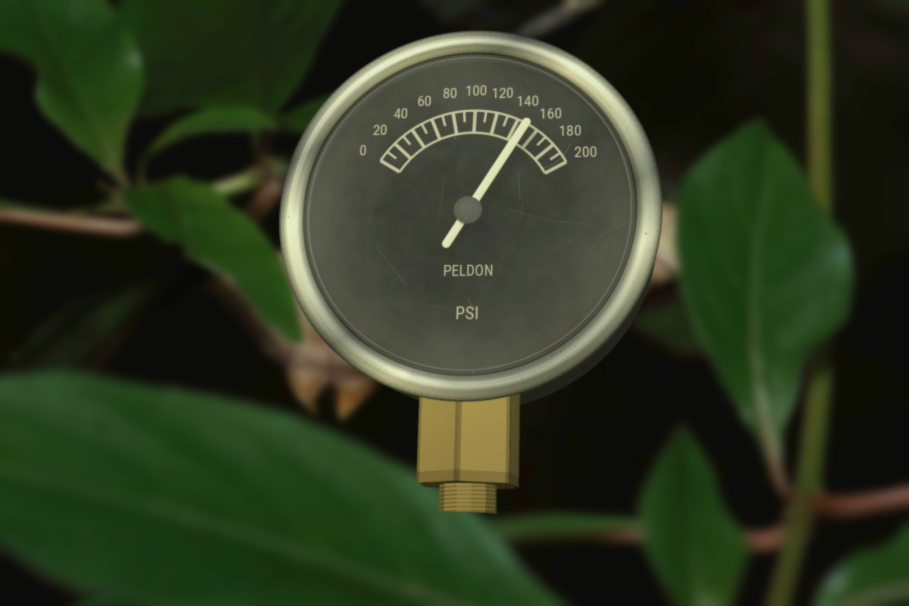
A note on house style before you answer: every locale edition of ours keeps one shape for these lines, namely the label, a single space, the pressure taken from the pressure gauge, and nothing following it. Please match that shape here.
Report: 150 psi
